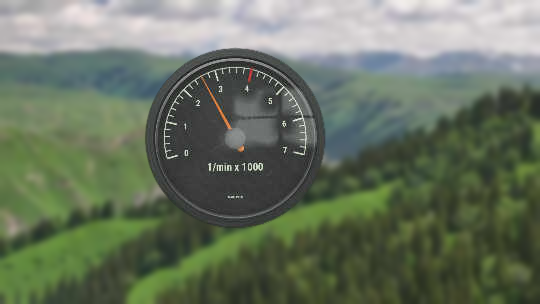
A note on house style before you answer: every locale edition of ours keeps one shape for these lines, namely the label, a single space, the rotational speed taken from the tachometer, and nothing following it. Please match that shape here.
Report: 2600 rpm
